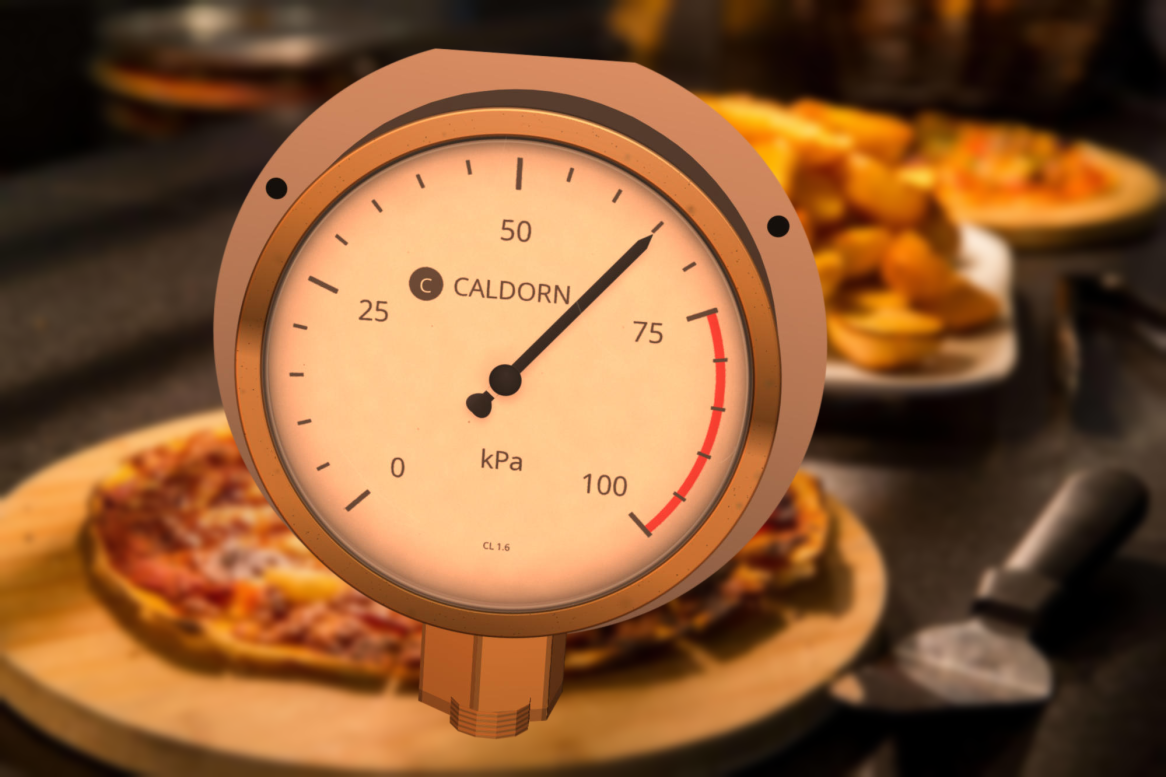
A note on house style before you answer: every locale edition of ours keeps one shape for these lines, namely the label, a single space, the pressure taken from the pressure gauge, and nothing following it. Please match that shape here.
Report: 65 kPa
